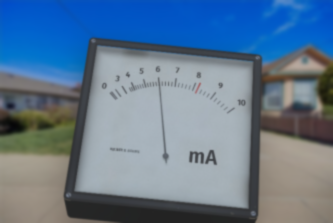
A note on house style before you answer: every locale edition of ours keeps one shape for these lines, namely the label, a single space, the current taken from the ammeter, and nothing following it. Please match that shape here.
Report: 6 mA
